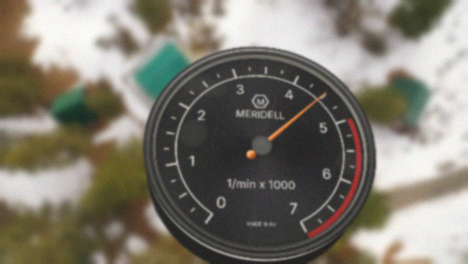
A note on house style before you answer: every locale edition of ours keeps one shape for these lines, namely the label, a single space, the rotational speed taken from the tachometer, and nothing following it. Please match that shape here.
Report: 4500 rpm
